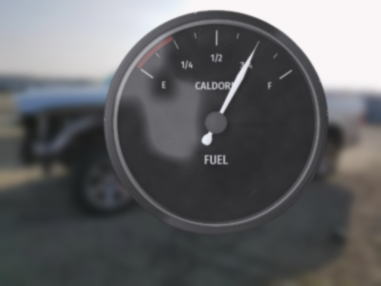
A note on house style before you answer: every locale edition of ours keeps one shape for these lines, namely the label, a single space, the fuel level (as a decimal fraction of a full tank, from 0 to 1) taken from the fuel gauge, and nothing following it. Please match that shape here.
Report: 0.75
